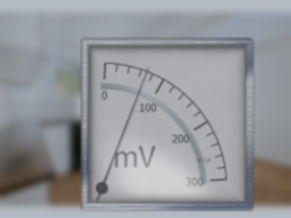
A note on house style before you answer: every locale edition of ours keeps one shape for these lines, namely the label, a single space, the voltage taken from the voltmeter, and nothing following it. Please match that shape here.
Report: 70 mV
